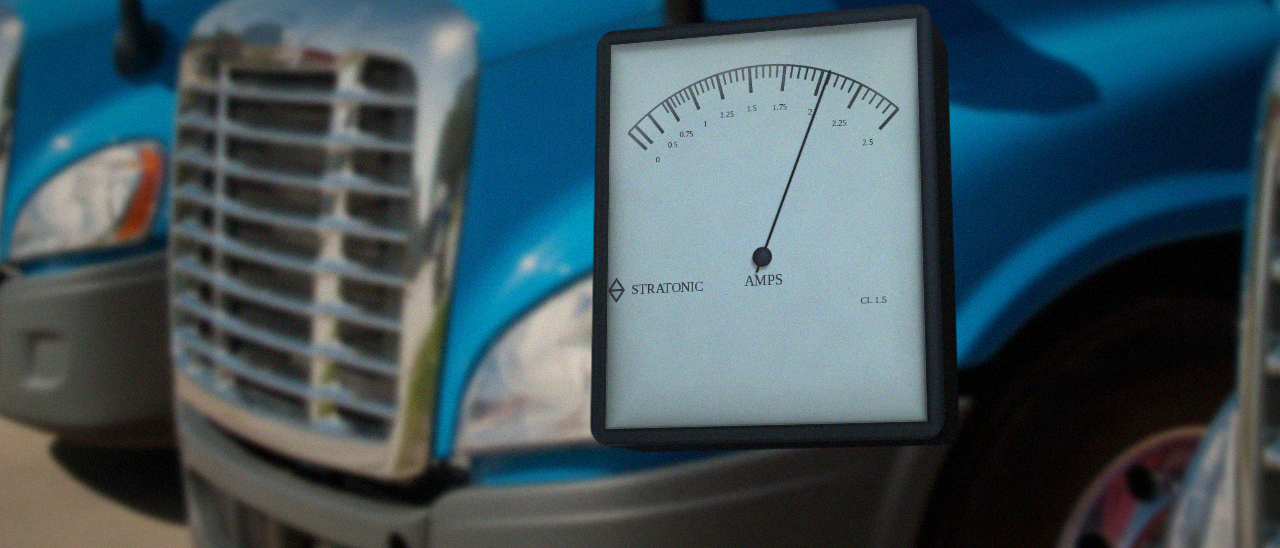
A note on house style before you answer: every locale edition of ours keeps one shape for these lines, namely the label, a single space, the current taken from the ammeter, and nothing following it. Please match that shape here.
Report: 2.05 A
